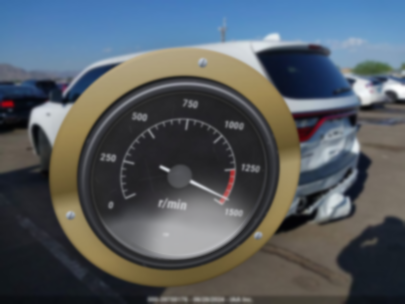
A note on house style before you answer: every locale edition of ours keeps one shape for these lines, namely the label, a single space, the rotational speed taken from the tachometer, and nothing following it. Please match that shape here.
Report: 1450 rpm
